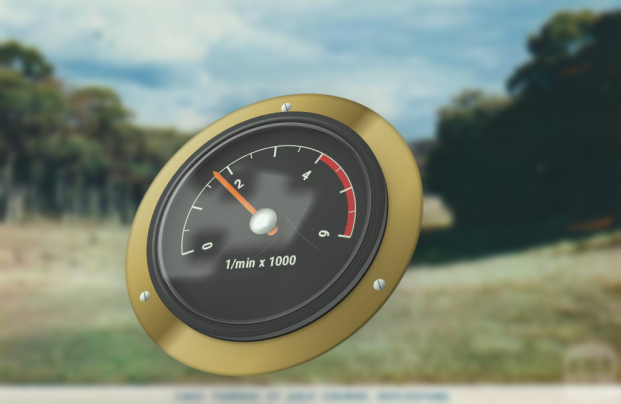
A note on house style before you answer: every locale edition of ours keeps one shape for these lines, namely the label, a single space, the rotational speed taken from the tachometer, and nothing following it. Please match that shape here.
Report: 1750 rpm
